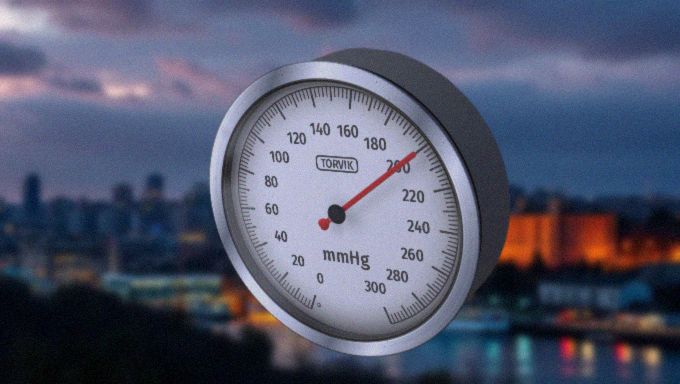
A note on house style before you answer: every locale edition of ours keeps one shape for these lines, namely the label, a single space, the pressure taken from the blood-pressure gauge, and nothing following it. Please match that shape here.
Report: 200 mmHg
